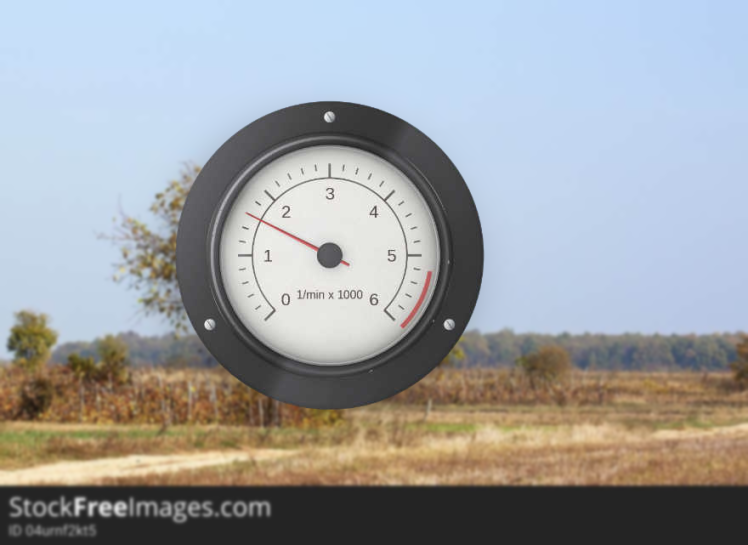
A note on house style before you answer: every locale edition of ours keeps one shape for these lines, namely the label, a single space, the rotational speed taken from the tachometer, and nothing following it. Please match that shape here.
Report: 1600 rpm
